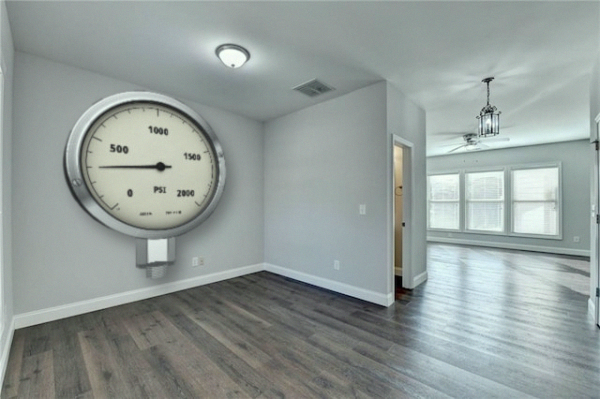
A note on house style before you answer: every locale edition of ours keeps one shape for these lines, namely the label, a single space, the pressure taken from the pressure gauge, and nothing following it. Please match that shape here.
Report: 300 psi
